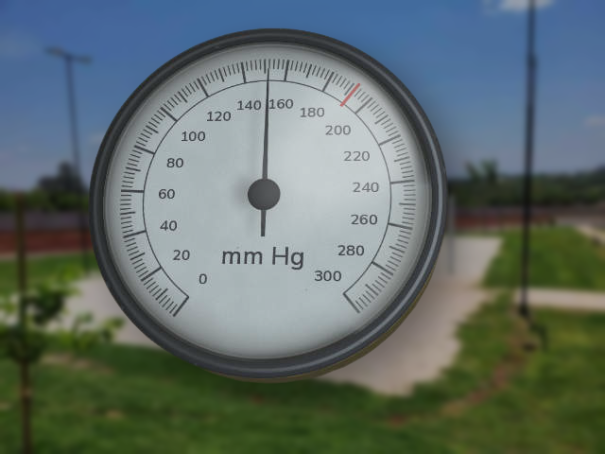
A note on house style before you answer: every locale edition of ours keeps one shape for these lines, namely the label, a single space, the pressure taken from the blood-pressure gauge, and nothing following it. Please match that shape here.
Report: 152 mmHg
